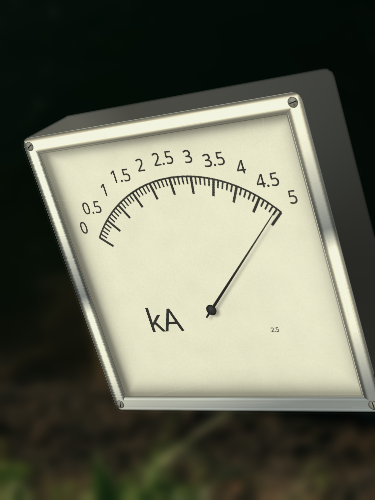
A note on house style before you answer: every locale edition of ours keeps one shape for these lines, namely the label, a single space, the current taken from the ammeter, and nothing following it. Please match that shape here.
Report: 4.9 kA
